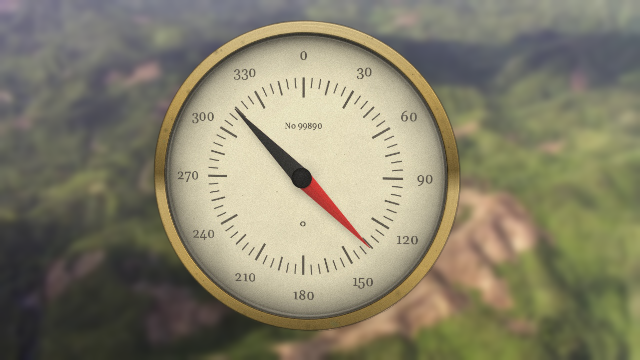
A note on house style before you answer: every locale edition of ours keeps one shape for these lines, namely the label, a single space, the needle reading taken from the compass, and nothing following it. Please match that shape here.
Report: 135 °
